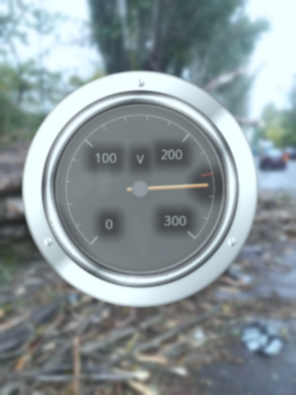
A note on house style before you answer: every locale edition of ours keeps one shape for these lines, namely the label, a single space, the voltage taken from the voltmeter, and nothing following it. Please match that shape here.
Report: 250 V
